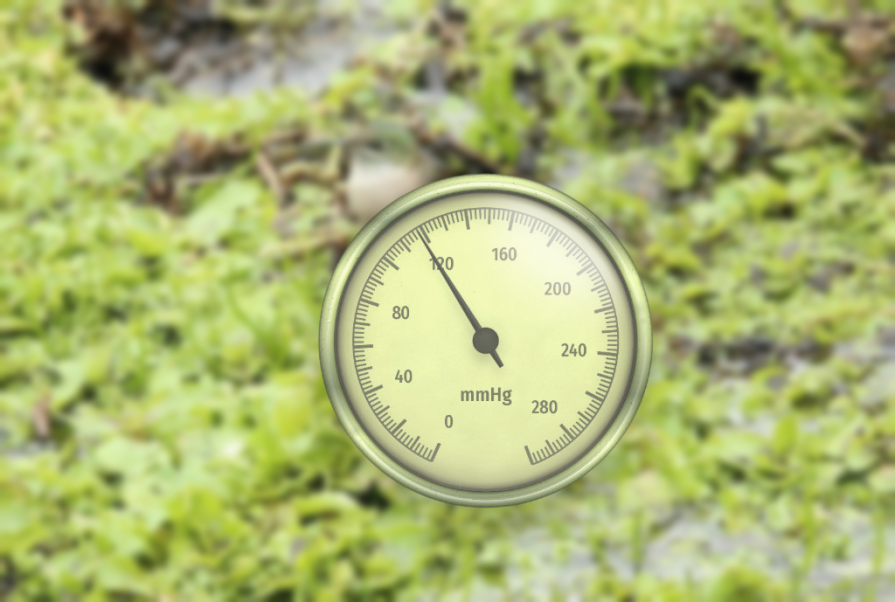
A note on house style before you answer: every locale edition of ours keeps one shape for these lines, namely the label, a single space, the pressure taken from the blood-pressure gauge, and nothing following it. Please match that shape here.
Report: 118 mmHg
